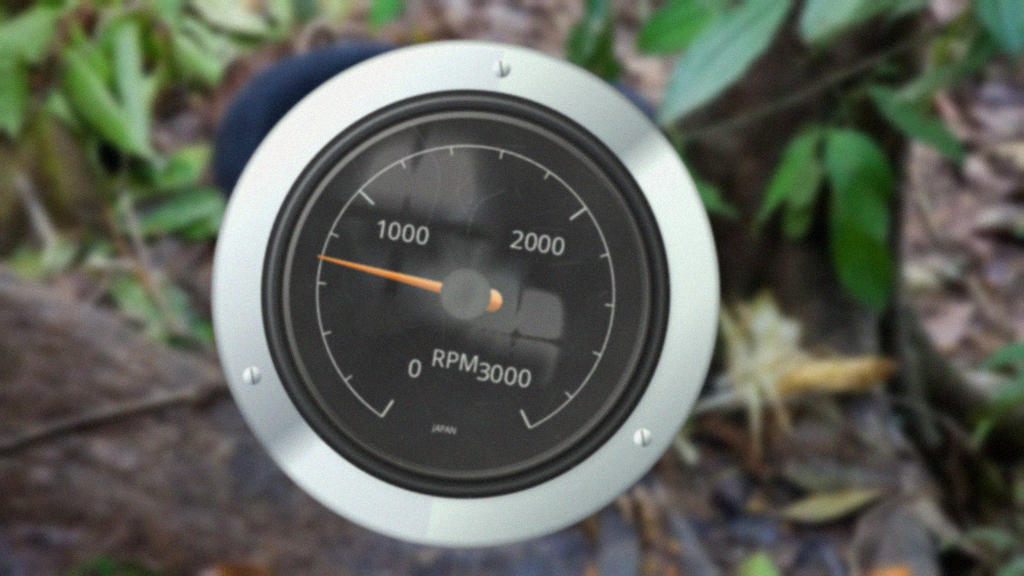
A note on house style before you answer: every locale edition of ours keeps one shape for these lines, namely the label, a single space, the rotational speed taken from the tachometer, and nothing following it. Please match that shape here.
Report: 700 rpm
